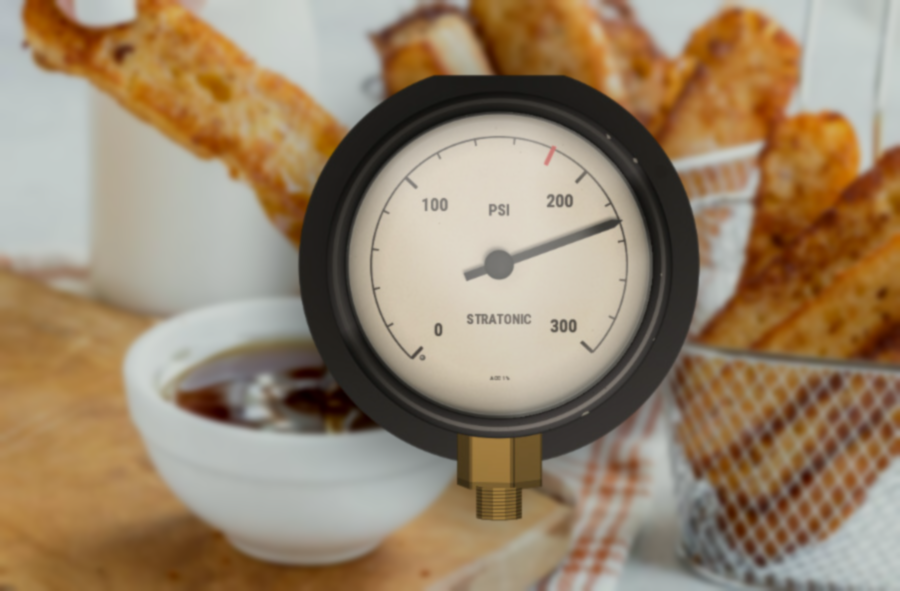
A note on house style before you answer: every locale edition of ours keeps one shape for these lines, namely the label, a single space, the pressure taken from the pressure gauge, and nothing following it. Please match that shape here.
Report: 230 psi
